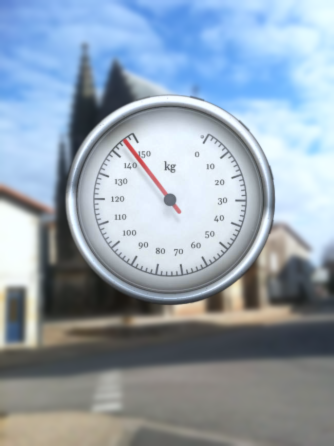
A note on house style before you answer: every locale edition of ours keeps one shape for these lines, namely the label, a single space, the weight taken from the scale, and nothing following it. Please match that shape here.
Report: 146 kg
